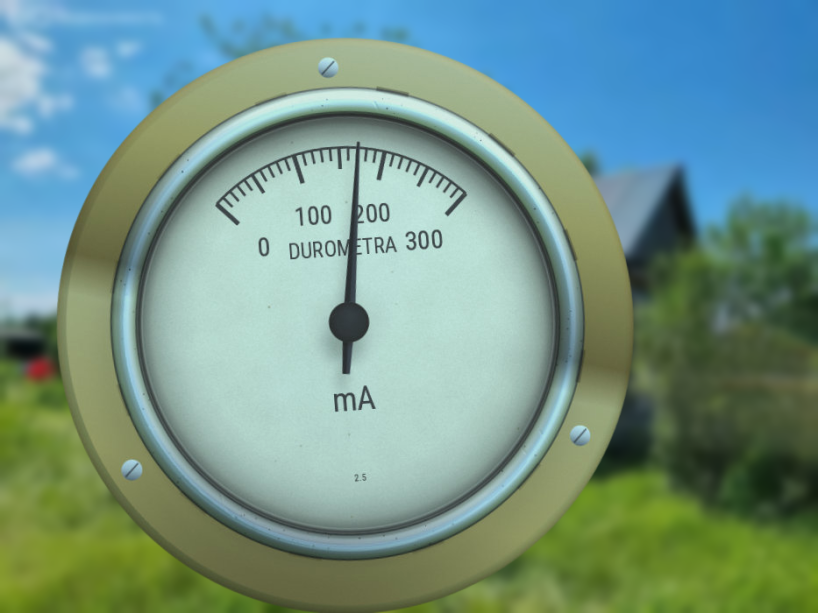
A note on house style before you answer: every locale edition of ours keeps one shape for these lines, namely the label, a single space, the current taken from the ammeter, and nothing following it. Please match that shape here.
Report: 170 mA
